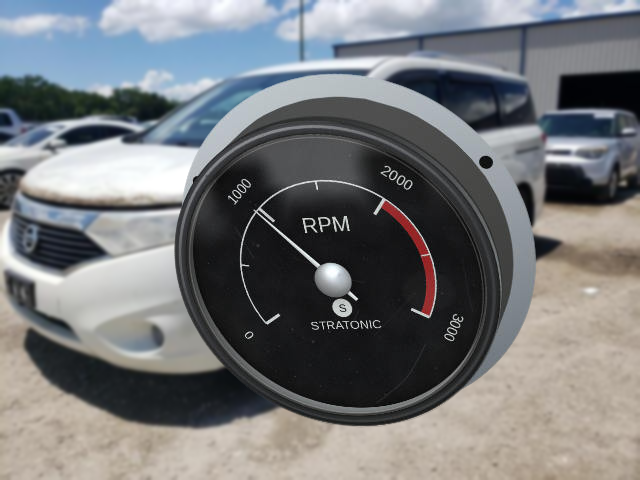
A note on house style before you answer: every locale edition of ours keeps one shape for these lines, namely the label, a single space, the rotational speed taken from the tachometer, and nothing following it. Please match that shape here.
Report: 1000 rpm
